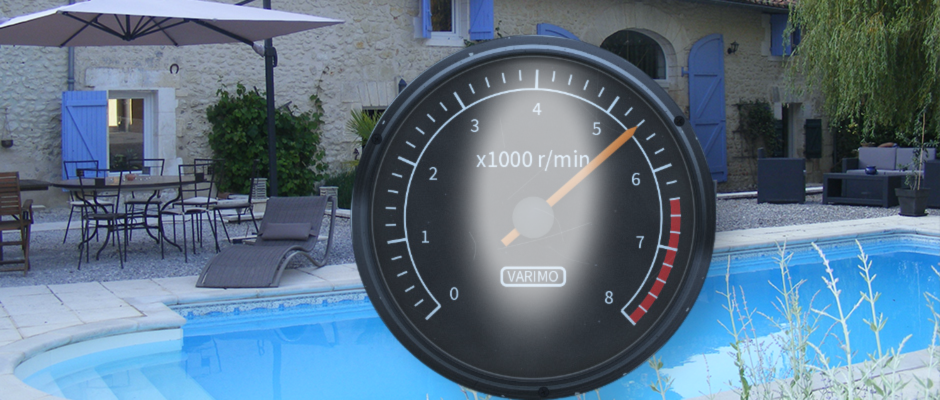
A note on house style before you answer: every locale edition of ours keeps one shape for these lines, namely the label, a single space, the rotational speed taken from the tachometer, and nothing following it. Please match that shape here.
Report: 5400 rpm
